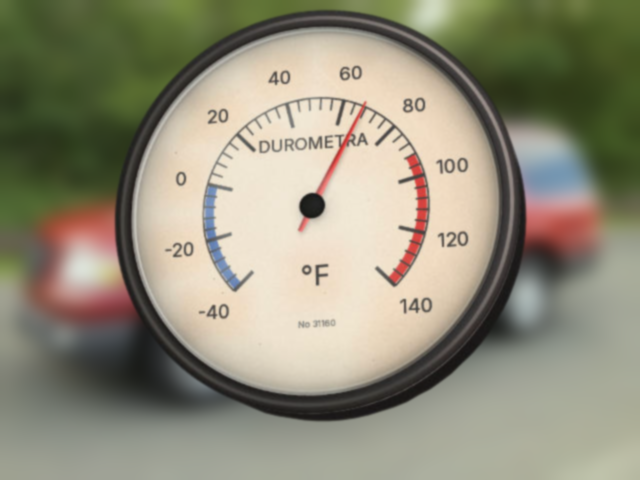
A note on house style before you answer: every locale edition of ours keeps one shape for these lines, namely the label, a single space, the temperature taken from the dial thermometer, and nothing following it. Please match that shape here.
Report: 68 °F
